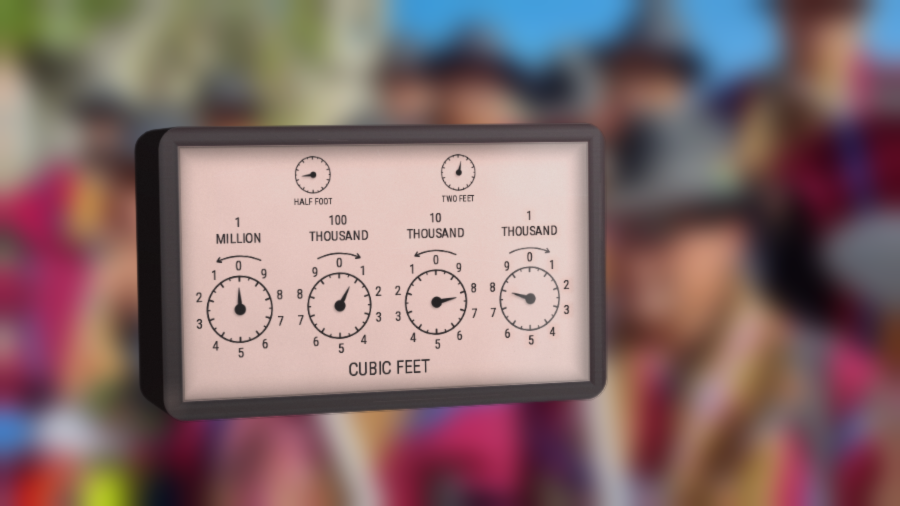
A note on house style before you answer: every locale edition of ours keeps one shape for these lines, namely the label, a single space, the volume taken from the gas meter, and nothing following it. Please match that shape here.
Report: 7800 ft³
